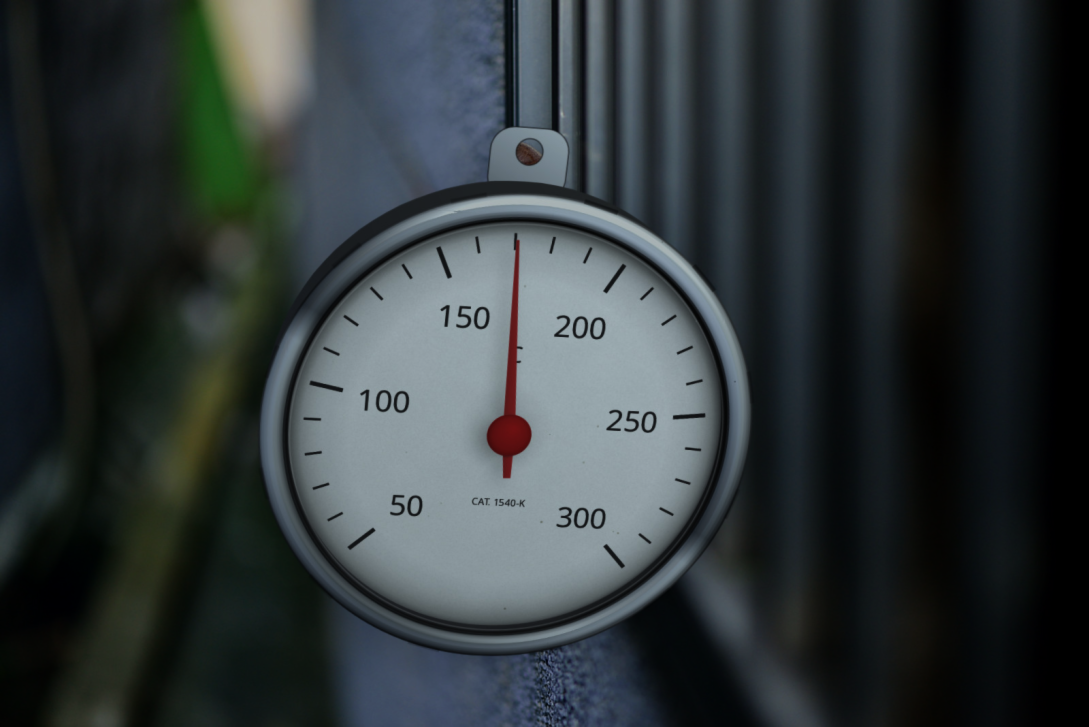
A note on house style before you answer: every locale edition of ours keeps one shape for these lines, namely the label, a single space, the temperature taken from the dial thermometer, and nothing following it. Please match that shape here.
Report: 170 °C
